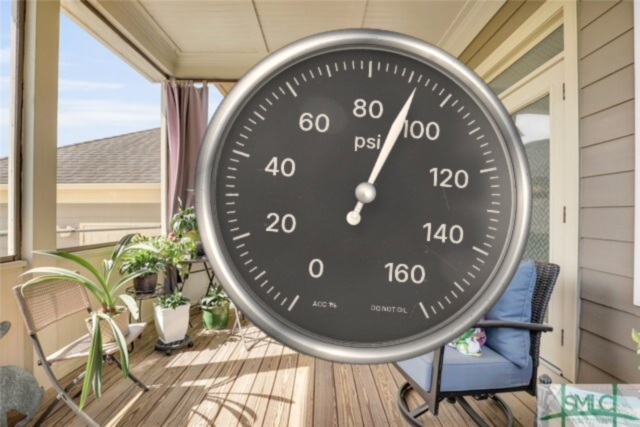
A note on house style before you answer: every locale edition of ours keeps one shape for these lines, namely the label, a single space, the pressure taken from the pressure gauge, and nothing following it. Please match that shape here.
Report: 92 psi
